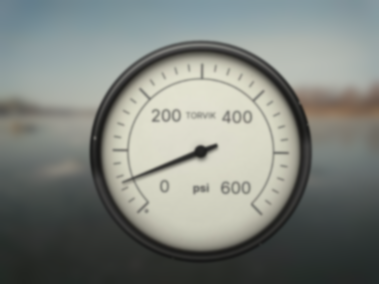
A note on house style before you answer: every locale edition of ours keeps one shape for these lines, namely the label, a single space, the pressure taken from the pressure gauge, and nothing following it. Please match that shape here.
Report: 50 psi
